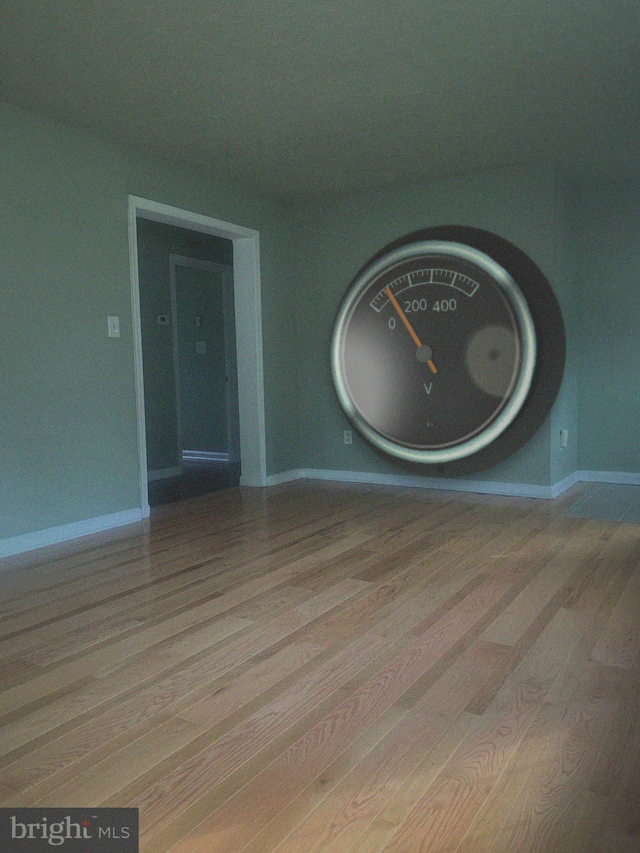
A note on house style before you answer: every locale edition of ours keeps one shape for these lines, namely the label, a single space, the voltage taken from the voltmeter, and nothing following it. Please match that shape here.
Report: 100 V
